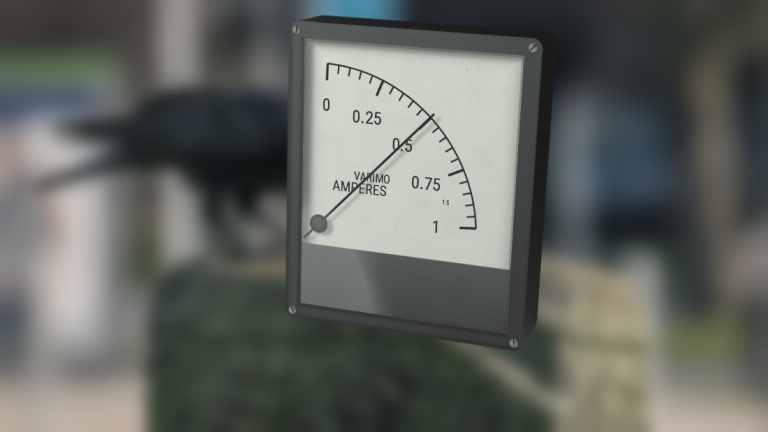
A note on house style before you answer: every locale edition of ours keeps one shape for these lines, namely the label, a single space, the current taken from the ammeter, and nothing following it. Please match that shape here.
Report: 0.5 A
